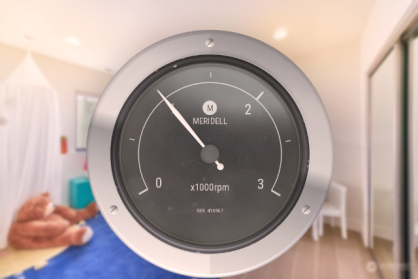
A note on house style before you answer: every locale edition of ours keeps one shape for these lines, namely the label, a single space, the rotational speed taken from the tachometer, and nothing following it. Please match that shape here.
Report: 1000 rpm
